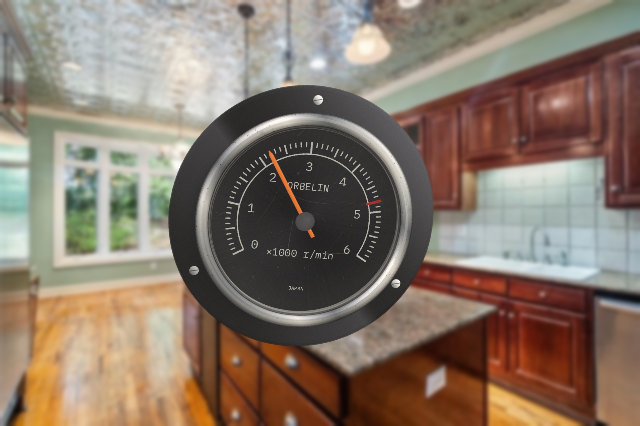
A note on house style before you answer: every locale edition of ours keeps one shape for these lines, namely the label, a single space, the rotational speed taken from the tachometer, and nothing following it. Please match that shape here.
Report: 2200 rpm
